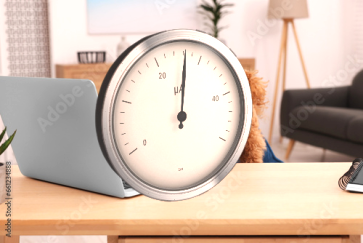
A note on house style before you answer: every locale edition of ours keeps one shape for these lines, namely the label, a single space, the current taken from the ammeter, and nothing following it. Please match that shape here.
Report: 26 µA
